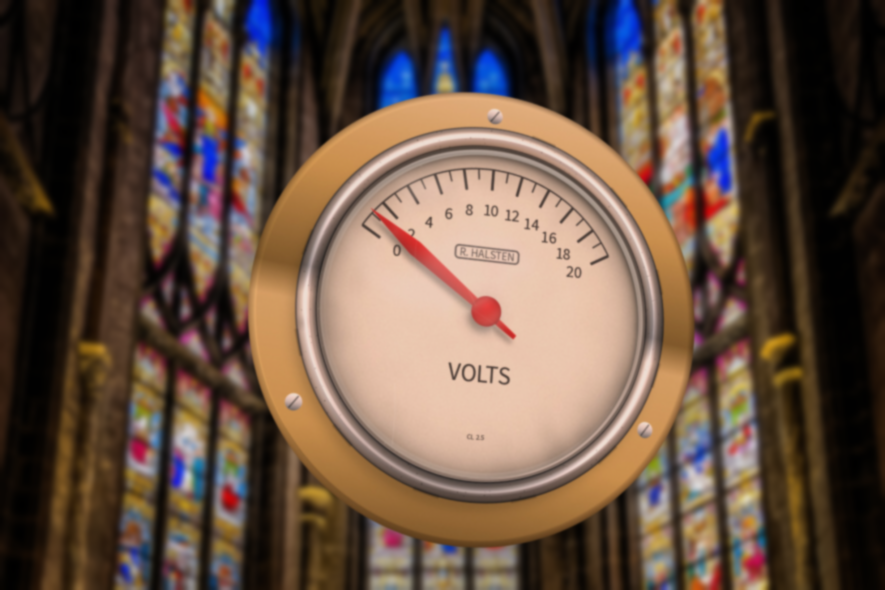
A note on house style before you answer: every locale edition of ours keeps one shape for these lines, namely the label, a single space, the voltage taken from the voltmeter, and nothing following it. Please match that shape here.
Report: 1 V
